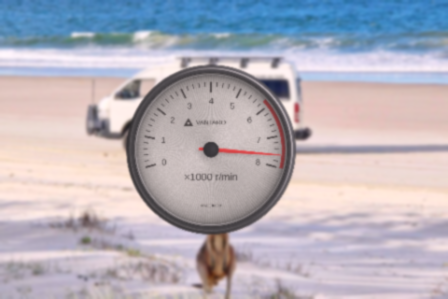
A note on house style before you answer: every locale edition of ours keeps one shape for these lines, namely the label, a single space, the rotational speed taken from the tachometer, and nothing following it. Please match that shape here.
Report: 7600 rpm
